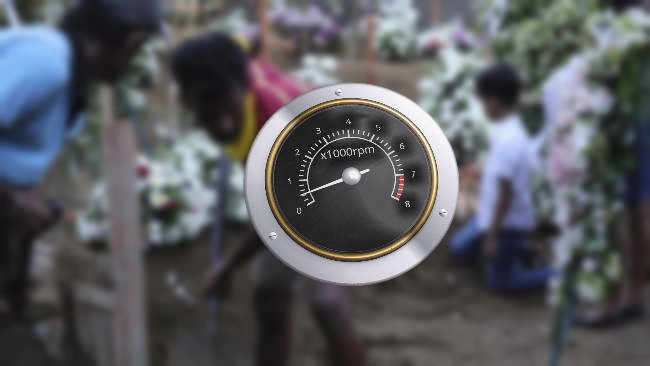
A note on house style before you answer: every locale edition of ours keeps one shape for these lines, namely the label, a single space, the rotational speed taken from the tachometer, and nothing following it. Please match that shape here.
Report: 400 rpm
